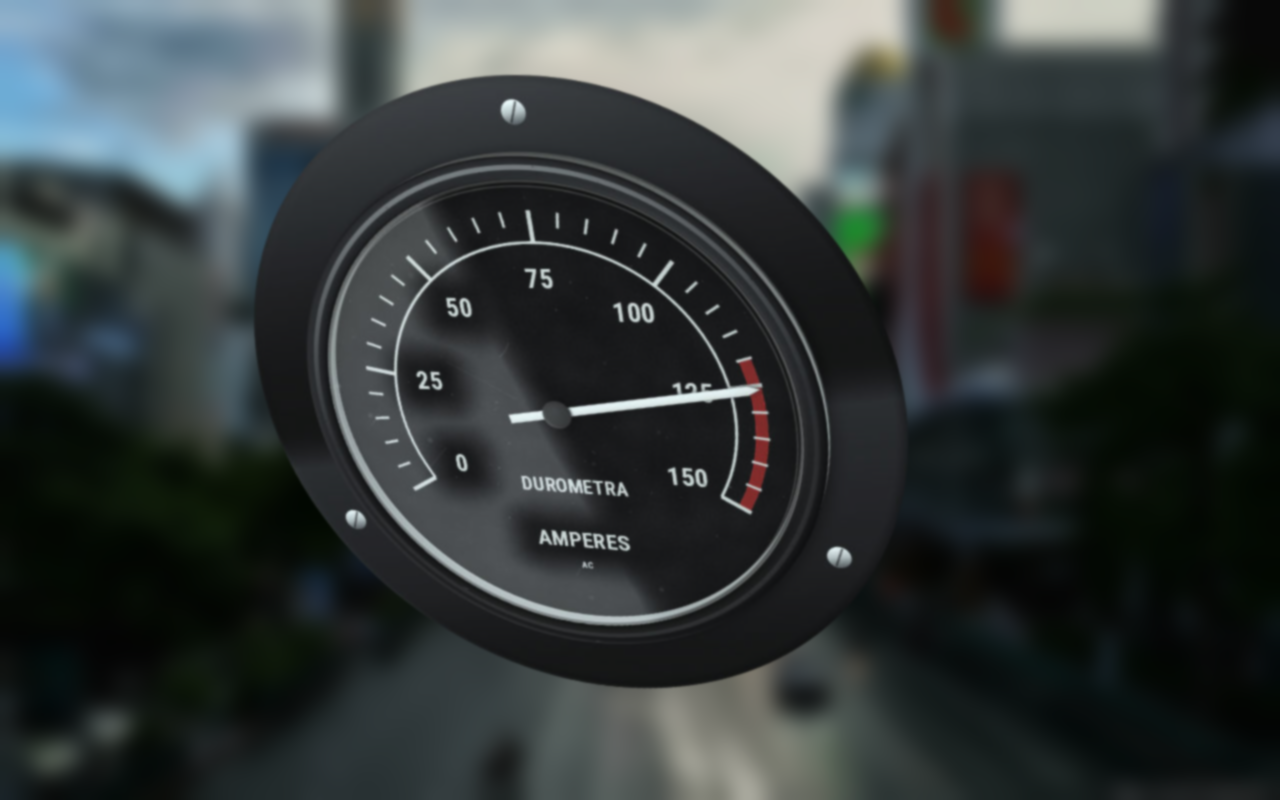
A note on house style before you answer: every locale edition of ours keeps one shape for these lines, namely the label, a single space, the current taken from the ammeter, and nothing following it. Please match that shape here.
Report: 125 A
